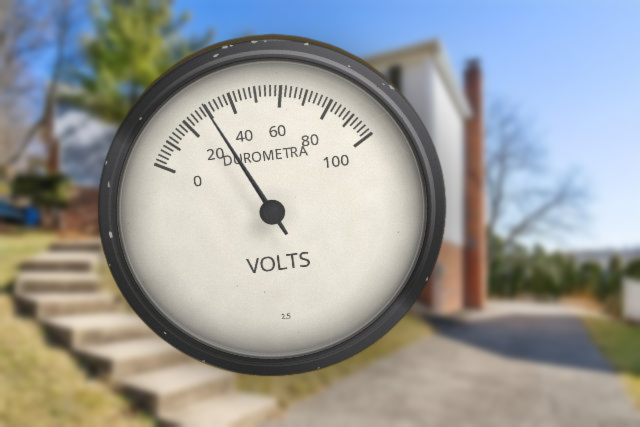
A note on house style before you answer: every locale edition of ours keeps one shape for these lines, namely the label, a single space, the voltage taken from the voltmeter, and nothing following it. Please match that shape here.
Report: 30 V
